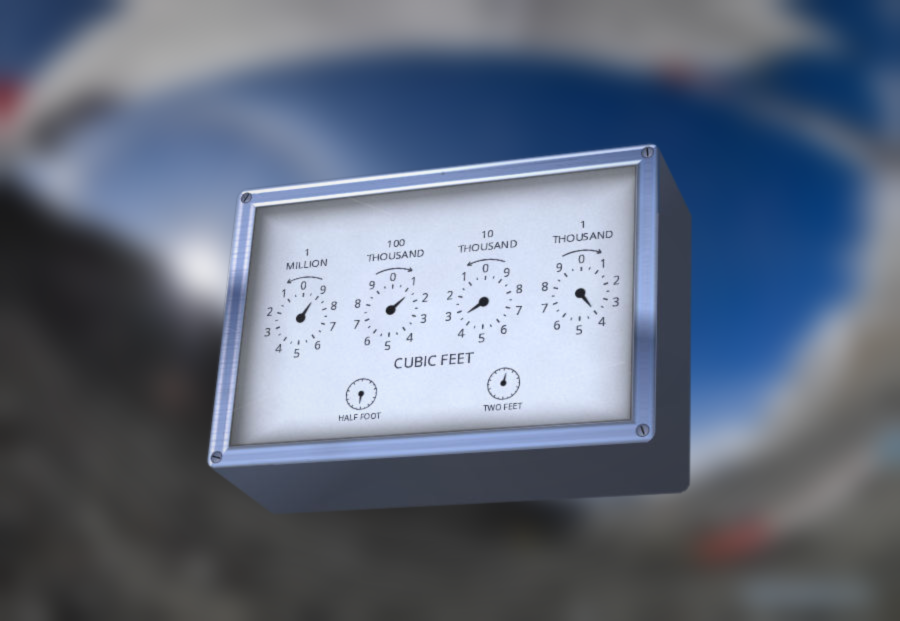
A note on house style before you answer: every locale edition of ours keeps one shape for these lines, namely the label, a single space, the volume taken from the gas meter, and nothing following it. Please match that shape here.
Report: 913400 ft³
